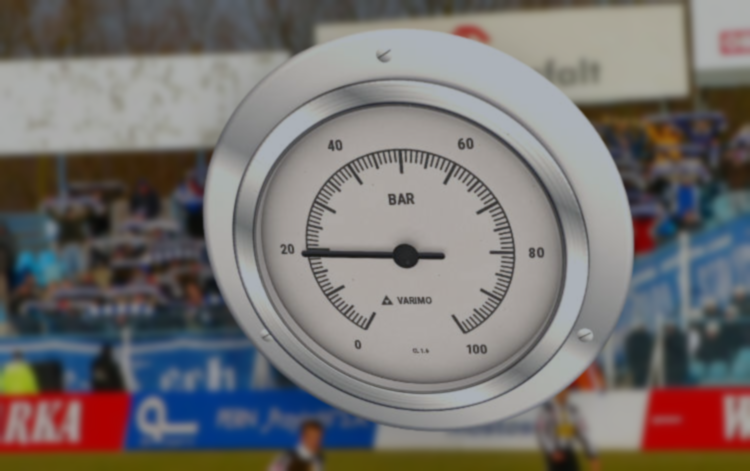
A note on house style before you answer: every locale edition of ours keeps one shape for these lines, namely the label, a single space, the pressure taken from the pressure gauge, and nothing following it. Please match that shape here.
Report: 20 bar
